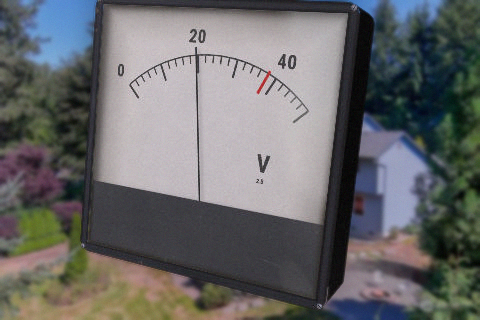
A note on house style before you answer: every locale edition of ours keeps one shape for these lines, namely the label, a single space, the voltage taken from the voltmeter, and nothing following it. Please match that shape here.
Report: 20 V
